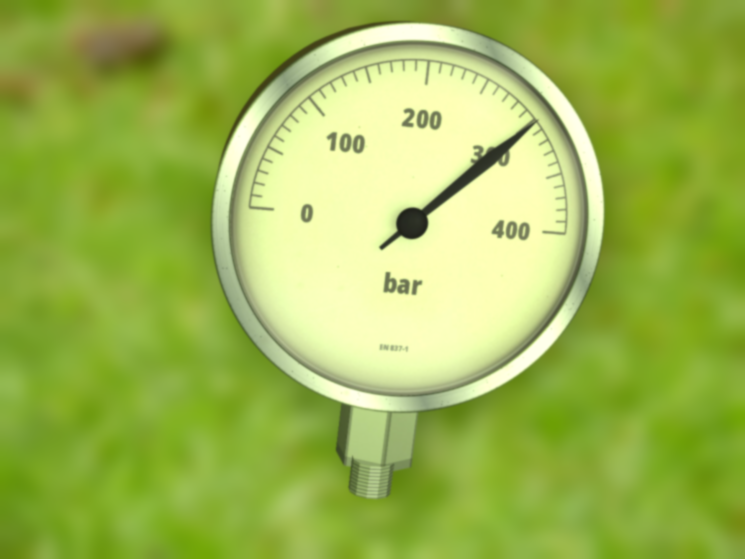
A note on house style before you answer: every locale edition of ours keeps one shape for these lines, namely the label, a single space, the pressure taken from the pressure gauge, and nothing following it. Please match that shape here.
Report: 300 bar
